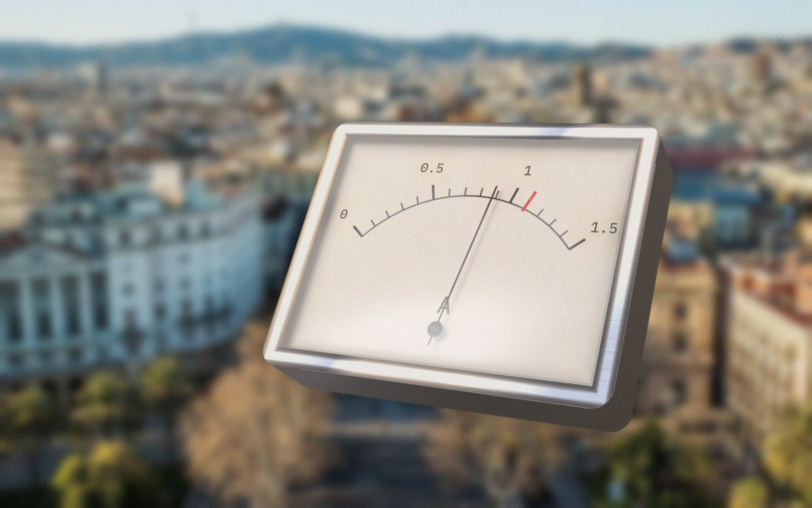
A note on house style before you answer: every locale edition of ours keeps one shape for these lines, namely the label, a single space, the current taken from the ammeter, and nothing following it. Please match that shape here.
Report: 0.9 A
